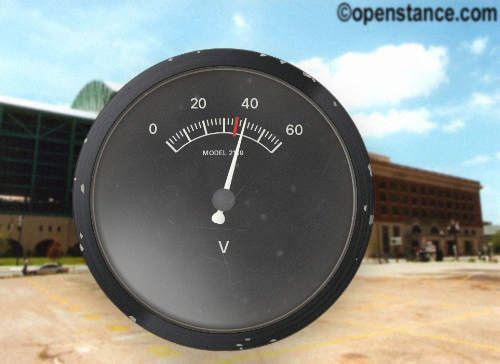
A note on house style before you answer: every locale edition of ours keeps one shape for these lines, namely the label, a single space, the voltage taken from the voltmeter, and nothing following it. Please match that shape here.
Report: 40 V
